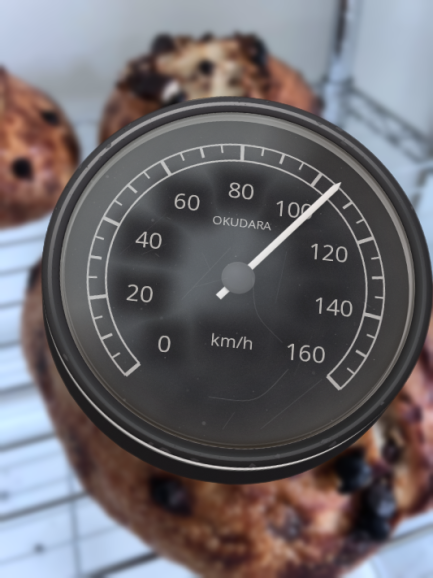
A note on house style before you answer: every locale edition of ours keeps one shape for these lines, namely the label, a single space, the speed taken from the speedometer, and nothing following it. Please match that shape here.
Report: 105 km/h
